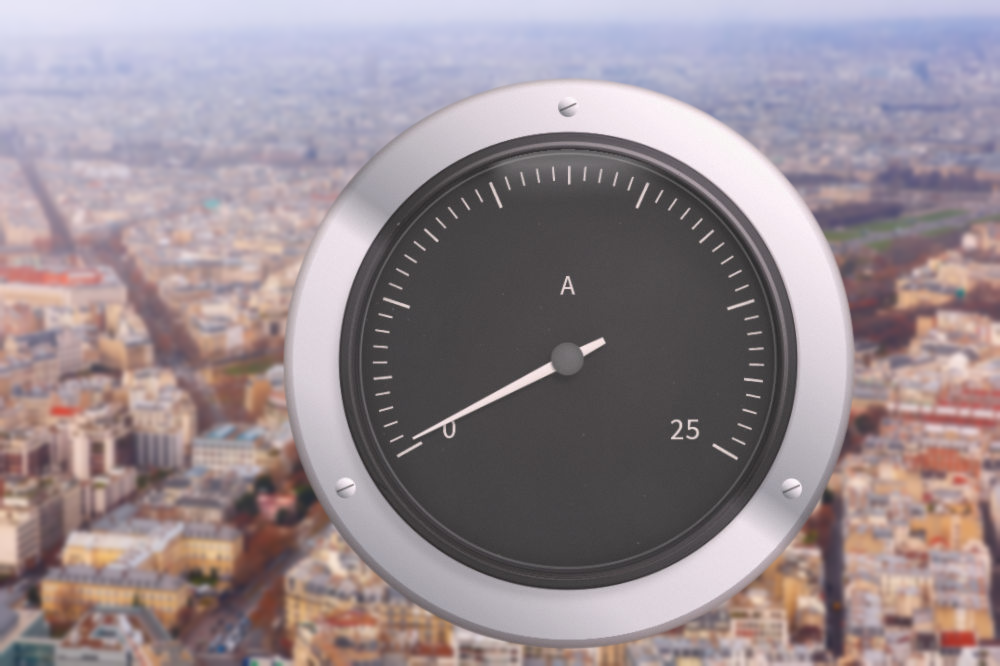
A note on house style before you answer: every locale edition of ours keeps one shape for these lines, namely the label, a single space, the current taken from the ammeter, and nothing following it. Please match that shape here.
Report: 0.25 A
